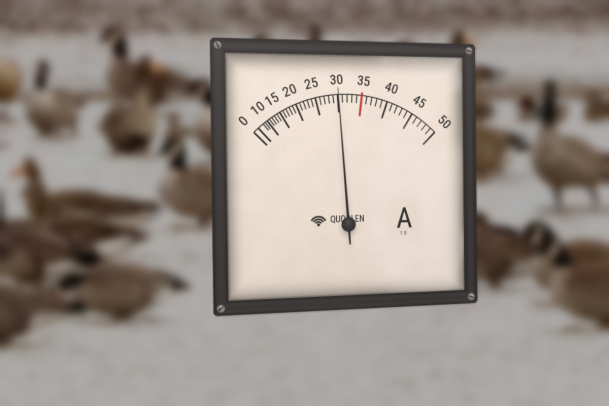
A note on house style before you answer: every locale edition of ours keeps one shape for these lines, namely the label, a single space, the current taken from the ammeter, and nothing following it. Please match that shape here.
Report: 30 A
